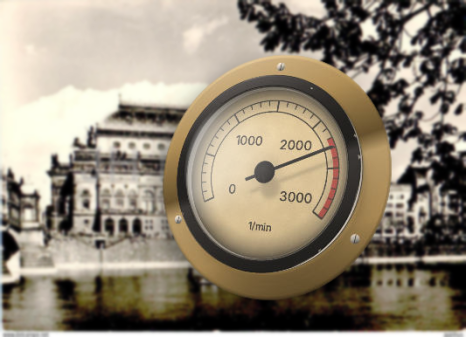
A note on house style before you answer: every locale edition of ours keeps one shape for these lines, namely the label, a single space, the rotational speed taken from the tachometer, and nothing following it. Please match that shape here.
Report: 2300 rpm
